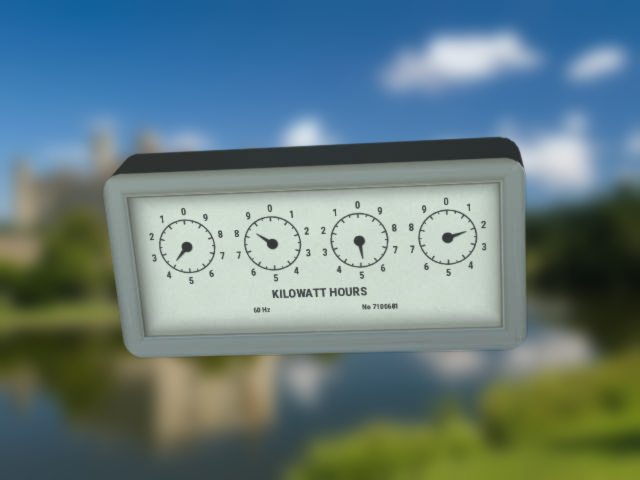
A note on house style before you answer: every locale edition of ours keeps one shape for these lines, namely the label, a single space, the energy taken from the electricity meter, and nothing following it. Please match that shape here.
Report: 3852 kWh
